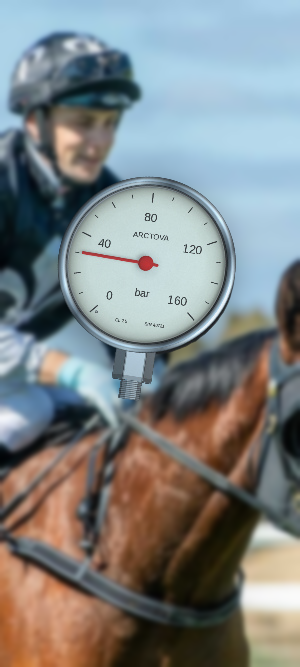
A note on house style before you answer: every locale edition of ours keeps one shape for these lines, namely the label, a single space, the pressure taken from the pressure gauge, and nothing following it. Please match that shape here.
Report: 30 bar
